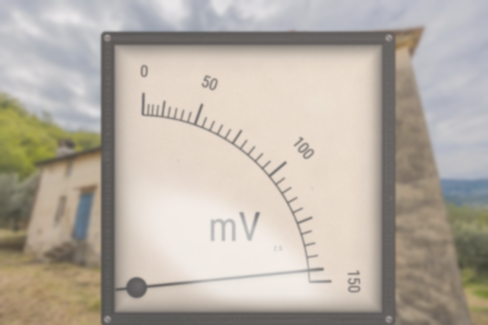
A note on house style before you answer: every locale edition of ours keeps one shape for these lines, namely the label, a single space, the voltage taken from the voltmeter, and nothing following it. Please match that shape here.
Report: 145 mV
